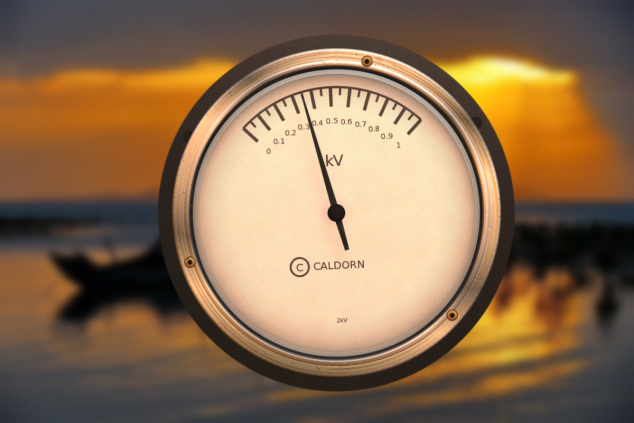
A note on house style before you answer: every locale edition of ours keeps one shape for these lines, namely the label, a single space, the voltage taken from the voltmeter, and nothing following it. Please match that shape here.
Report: 0.35 kV
